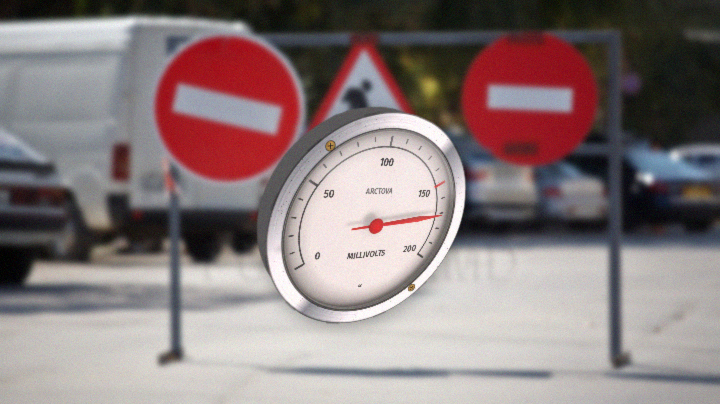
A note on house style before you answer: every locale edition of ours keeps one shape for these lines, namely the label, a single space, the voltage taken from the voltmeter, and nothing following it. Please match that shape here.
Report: 170 mV
